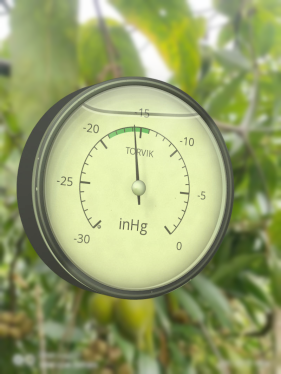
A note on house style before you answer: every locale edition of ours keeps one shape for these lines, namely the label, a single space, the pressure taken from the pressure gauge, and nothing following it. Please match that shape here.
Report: -16 inHg
